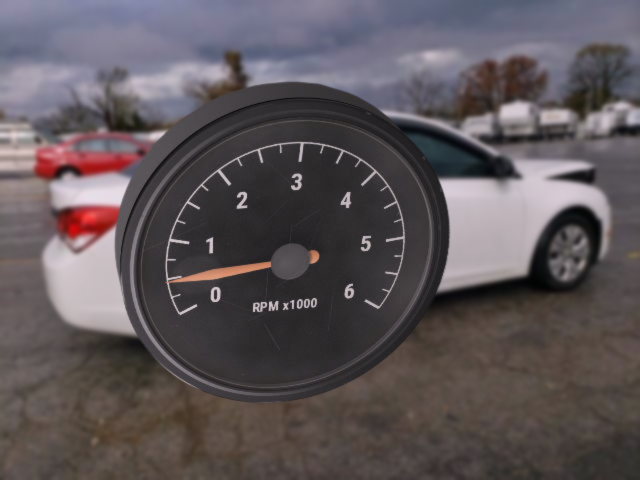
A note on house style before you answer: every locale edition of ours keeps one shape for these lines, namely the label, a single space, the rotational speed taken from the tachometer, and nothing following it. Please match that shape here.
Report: 500 rpm
